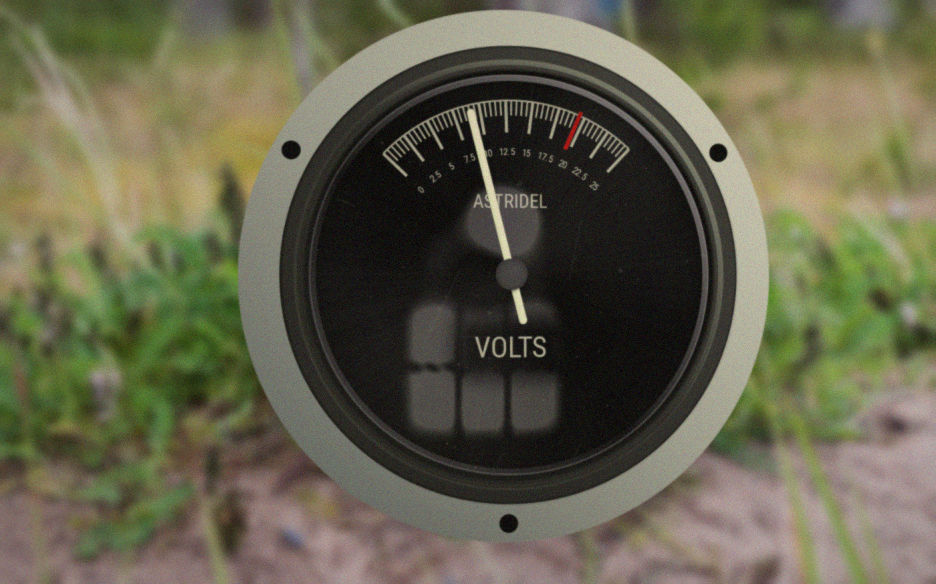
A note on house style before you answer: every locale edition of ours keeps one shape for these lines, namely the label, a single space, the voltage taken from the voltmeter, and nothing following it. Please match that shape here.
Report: 9 V
